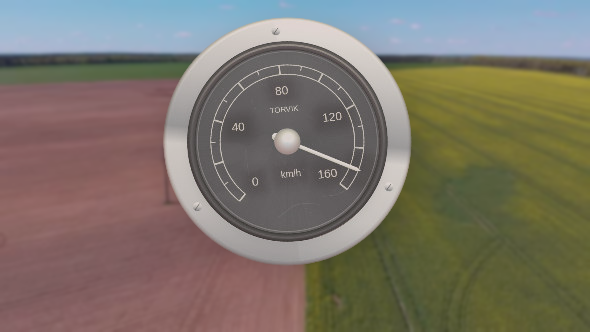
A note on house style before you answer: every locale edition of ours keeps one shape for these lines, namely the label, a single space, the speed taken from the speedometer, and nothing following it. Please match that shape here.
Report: 150 km/h
